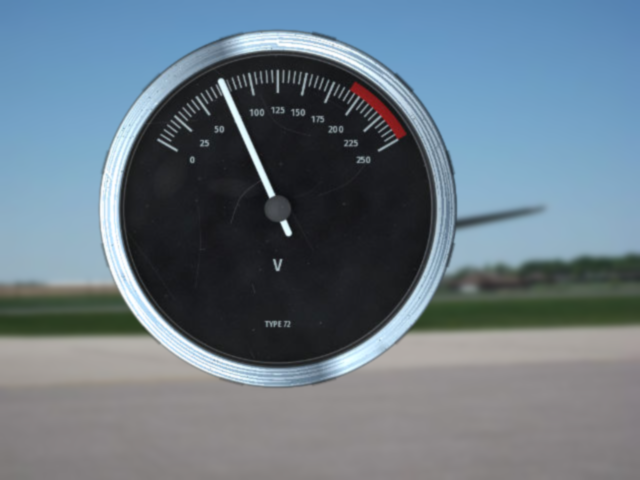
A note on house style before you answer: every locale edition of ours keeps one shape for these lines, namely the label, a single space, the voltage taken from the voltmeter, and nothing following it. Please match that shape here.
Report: 75 V
